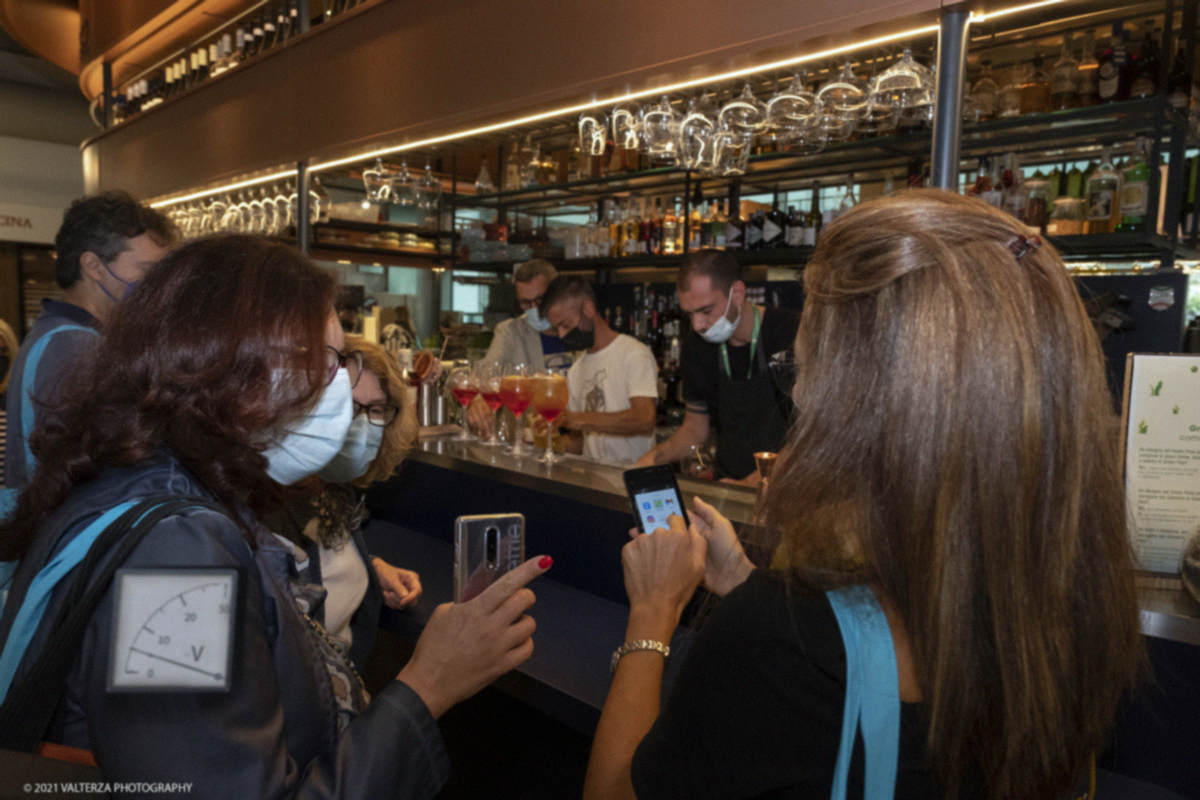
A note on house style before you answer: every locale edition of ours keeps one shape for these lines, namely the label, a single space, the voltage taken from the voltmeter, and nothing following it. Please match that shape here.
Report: 5 V
